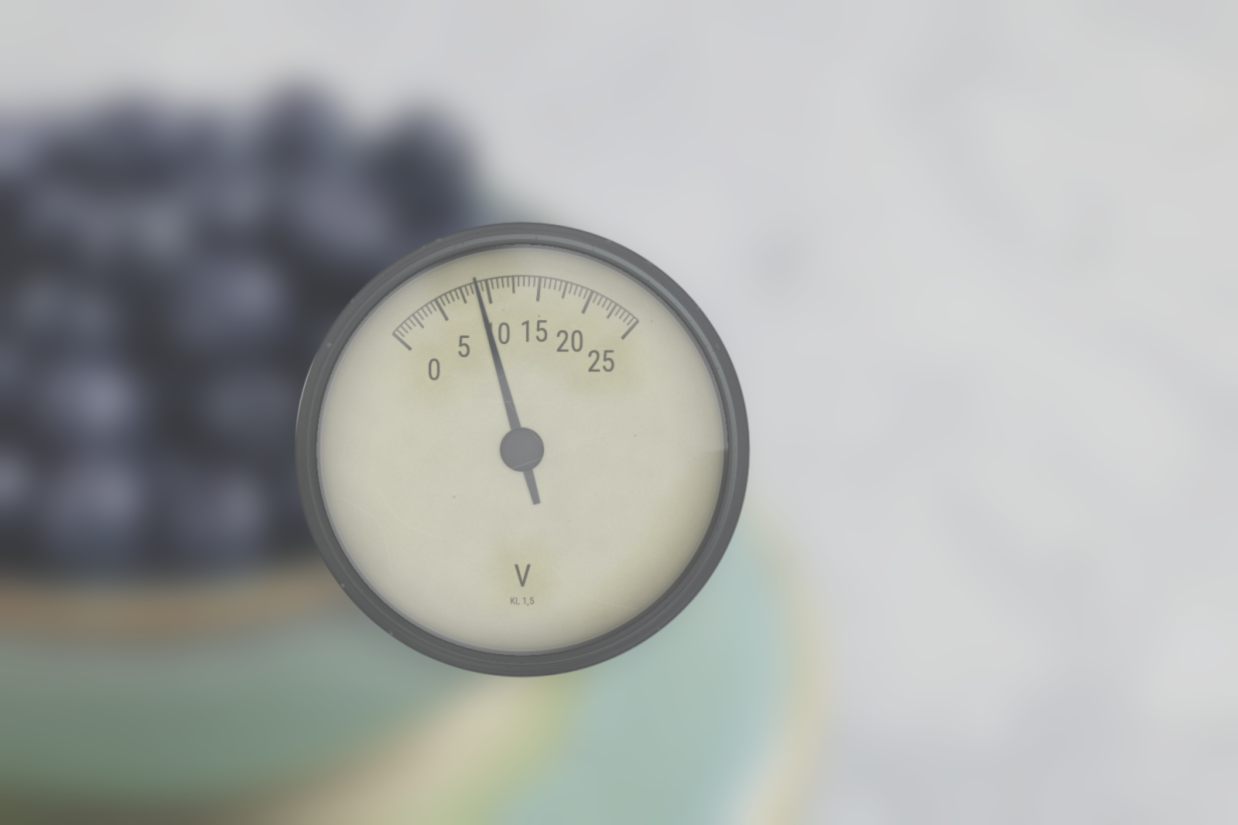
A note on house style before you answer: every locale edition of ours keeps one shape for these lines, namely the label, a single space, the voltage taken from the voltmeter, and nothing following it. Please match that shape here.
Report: 9 V
